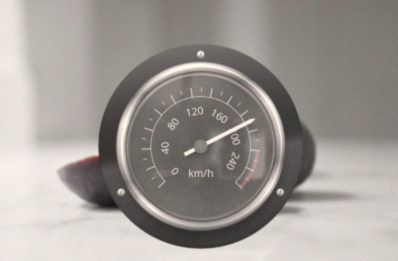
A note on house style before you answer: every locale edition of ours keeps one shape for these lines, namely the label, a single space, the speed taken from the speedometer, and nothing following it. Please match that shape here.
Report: 190 km/h
